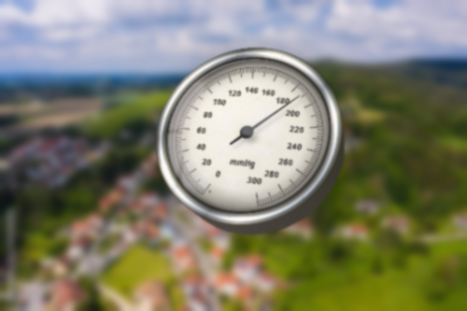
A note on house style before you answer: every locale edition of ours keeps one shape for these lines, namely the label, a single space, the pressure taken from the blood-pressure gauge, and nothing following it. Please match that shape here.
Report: 190 mmHg
